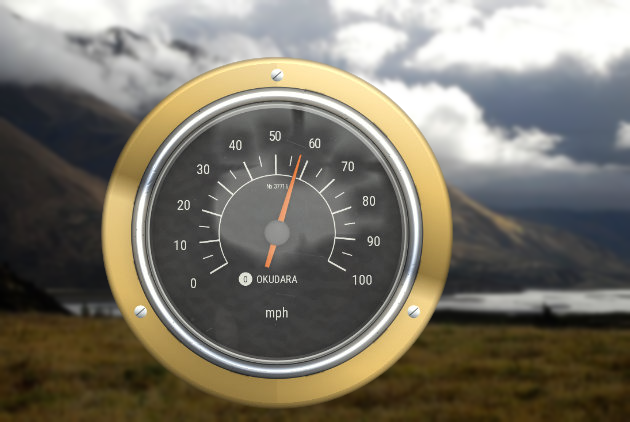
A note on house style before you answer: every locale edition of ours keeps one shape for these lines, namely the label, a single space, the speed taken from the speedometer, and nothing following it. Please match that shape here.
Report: 57.5 mph
